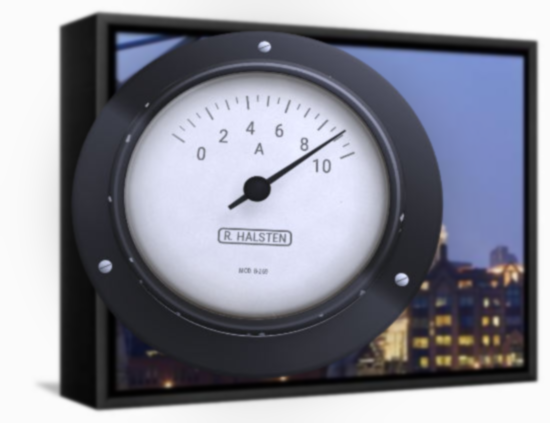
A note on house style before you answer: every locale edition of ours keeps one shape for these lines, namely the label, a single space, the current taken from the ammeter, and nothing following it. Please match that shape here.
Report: 9 A
